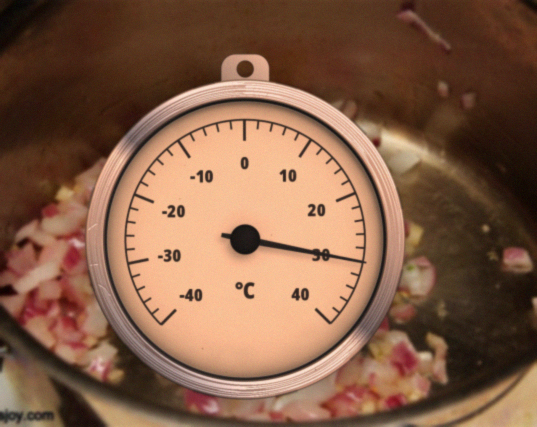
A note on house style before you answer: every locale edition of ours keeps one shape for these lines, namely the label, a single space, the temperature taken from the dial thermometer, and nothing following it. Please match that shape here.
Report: 30 °C
